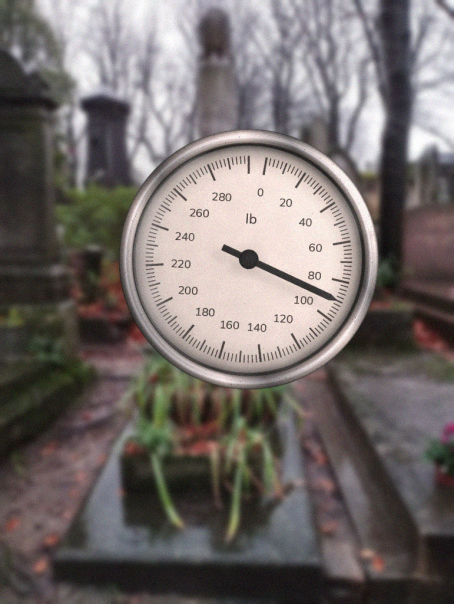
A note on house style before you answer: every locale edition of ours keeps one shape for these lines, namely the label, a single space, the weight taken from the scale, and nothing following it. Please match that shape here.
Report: 90 lb
